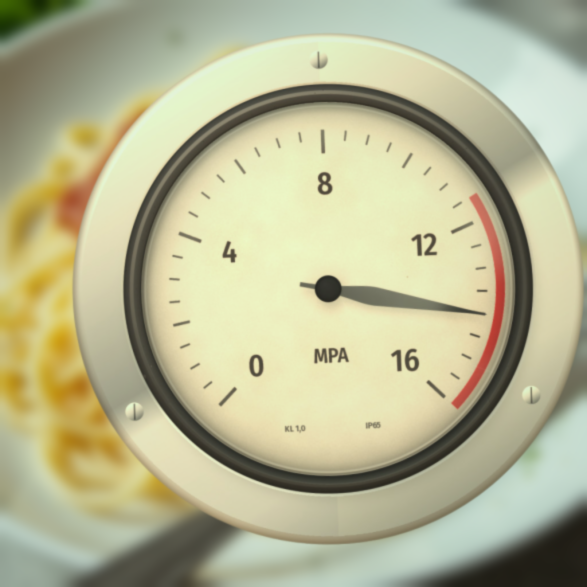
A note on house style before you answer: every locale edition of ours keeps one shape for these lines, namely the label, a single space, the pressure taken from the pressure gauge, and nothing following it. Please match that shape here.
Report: 14 MPa
